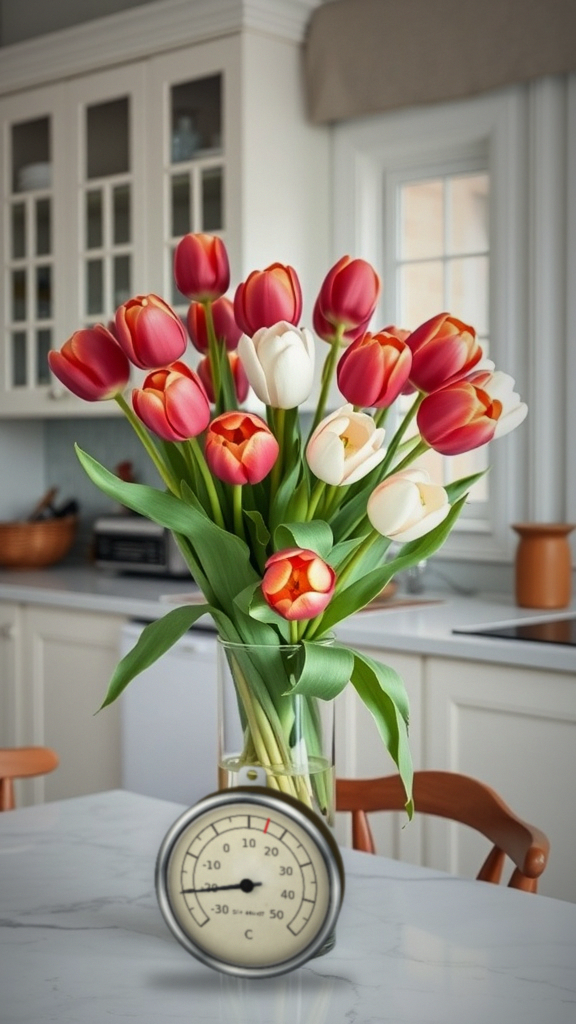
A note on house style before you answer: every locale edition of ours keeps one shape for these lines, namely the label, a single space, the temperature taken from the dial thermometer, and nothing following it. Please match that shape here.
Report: -20 °C
